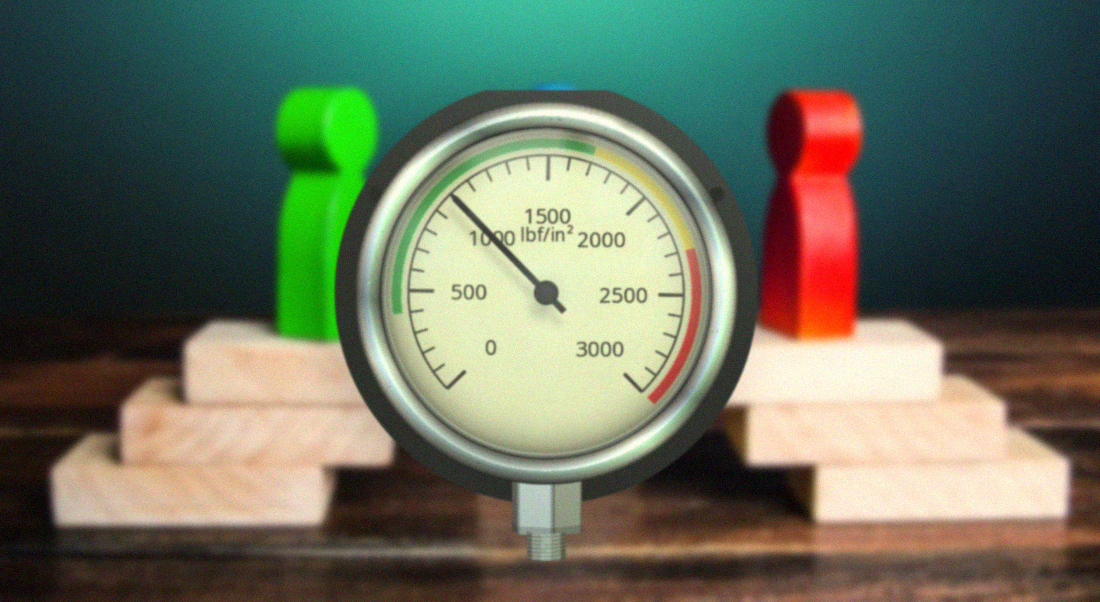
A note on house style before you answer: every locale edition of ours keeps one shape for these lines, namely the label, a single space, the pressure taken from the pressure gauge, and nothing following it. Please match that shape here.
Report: 1000 psi
